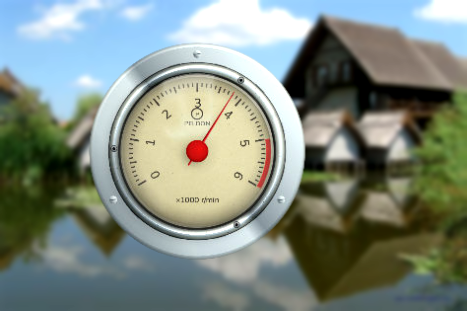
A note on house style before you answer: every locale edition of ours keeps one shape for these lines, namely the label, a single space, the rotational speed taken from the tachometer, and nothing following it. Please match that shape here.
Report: 3800 rpm
